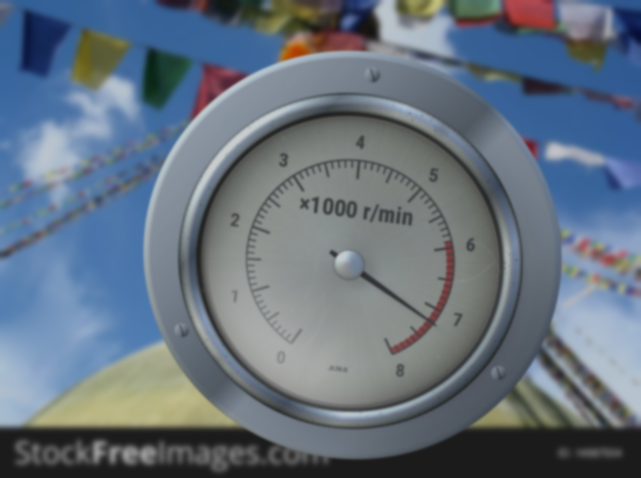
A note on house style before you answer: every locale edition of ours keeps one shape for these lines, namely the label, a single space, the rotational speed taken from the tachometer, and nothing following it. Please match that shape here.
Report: 7200 rpm
